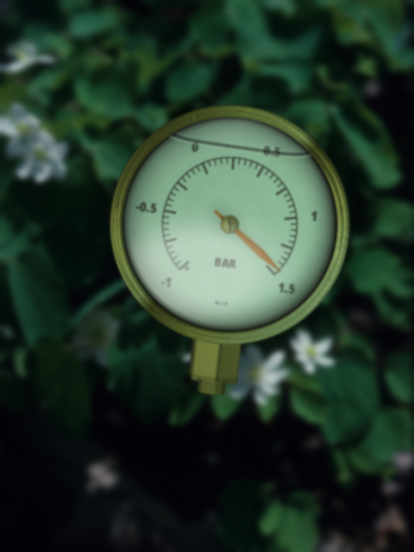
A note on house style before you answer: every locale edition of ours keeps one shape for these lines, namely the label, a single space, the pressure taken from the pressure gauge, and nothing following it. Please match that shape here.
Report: 1.45 bar
